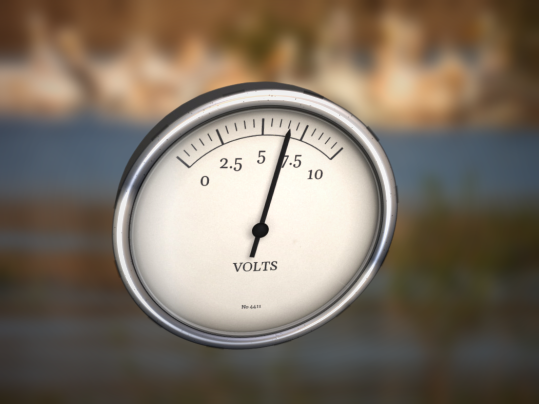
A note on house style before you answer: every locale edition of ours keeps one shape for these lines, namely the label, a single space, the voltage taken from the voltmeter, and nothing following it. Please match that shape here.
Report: 6.5 V
